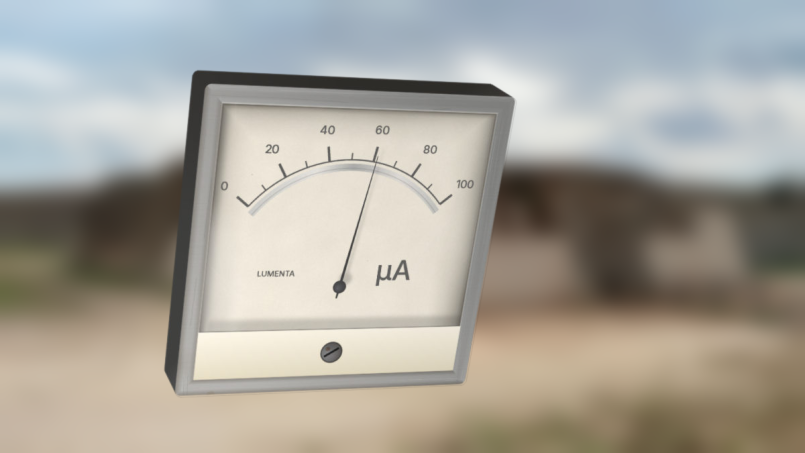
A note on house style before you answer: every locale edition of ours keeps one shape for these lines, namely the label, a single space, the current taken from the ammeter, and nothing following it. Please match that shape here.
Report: 60 µA
